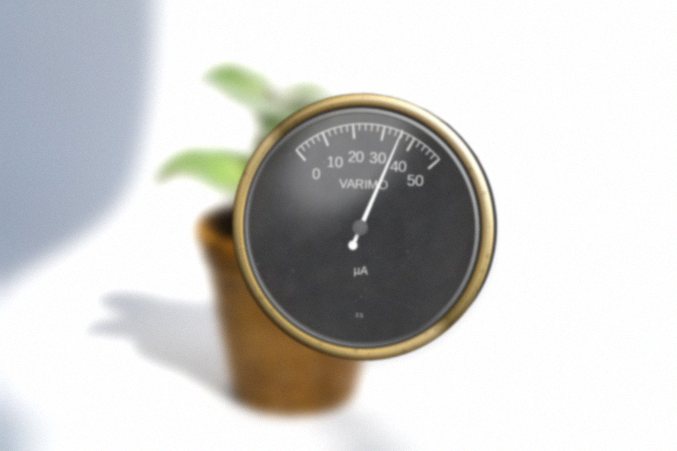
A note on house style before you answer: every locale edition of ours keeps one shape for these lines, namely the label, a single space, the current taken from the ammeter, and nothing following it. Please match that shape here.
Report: 36 µA
